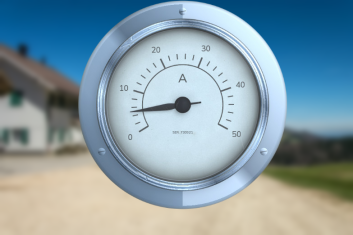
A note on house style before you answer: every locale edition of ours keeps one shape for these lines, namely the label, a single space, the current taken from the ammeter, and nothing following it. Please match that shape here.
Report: 5 A
